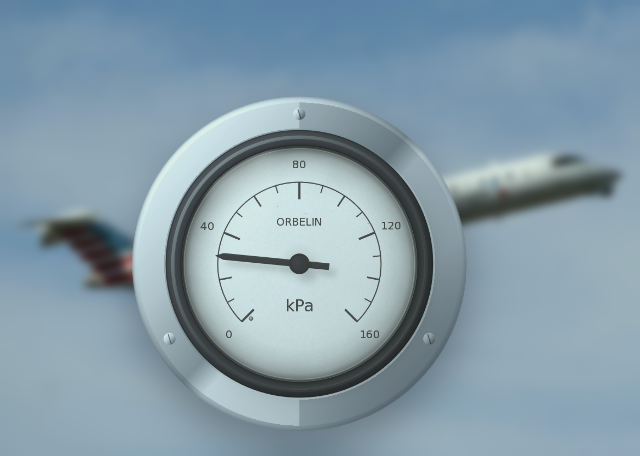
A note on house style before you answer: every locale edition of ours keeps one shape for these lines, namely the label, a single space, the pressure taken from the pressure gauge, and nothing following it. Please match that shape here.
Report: 30 kPa
